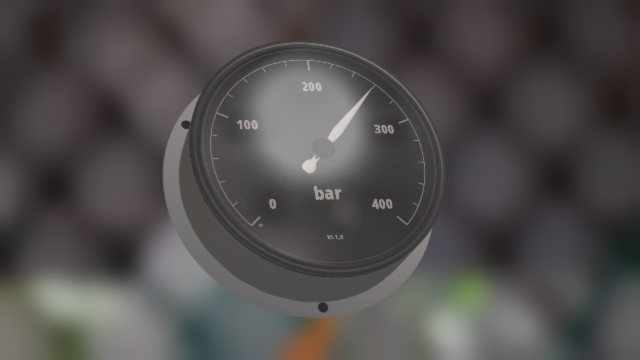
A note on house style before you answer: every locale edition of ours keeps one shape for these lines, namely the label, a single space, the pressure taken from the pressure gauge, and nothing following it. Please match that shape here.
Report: 260 bar
